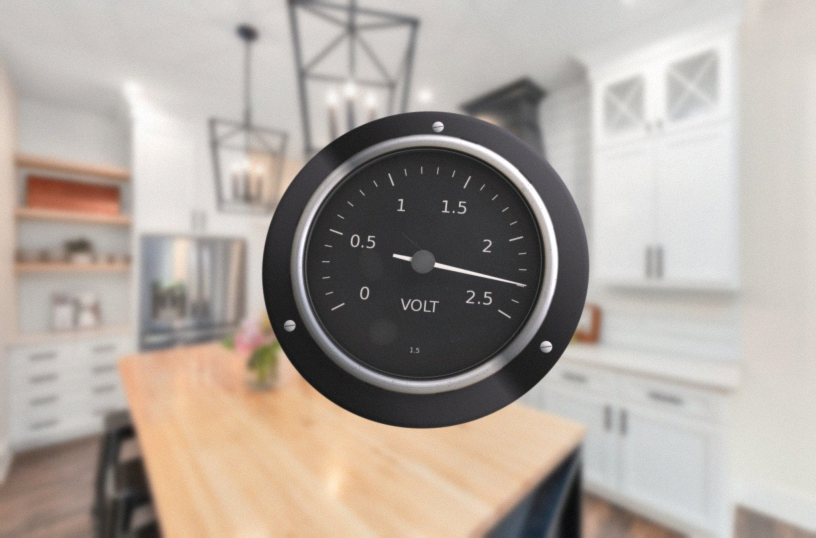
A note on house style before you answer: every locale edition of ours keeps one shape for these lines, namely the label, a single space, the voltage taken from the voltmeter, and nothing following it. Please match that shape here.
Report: 2.3 V
